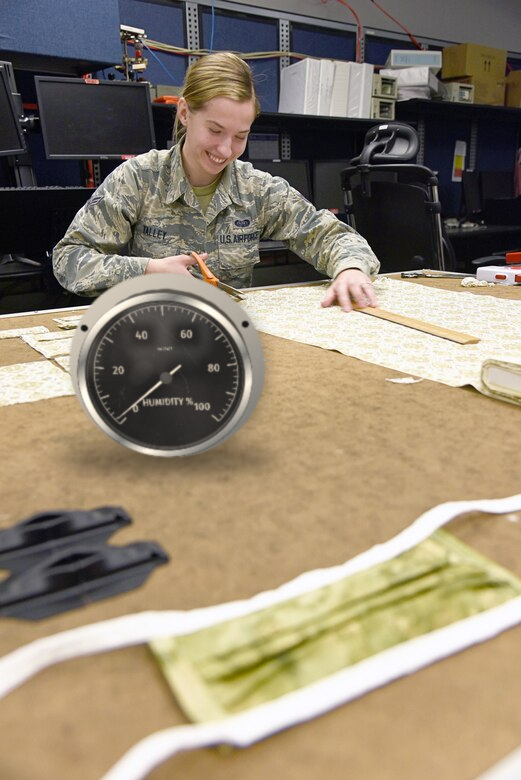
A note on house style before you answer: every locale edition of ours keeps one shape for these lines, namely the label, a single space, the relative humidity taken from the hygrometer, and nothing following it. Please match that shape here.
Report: 2 %
